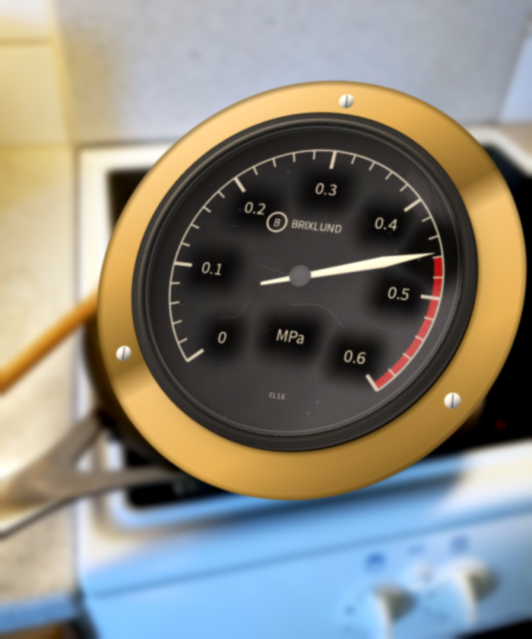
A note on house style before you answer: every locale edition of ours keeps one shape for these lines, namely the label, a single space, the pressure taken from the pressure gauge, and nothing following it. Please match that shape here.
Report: 0.46 MPa
